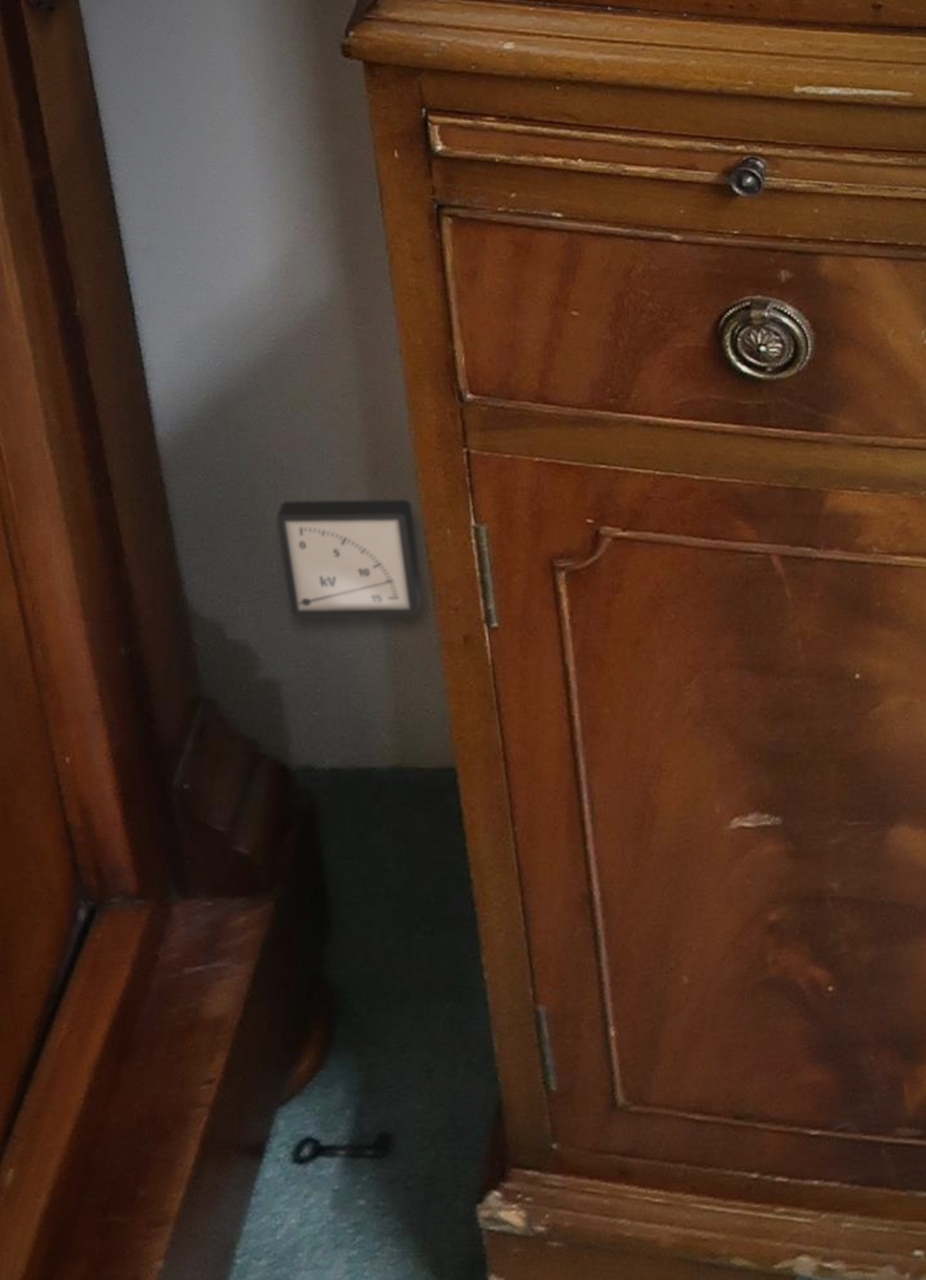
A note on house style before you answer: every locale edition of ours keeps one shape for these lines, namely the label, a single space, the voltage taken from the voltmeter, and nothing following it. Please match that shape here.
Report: 12.5 kV
